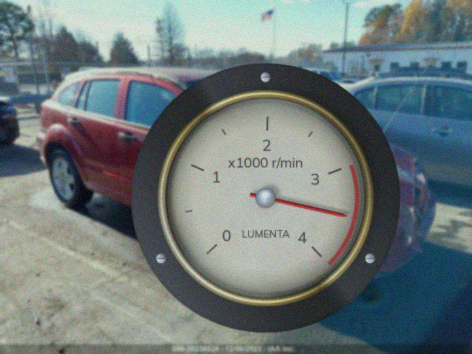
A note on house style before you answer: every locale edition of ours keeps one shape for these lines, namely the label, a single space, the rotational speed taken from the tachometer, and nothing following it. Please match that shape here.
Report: 3500 rpm
